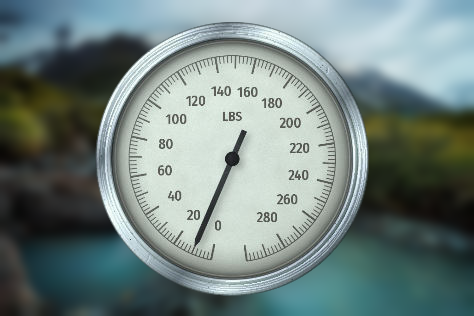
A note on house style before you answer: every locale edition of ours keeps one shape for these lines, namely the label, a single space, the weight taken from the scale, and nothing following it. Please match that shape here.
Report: 10 lb
